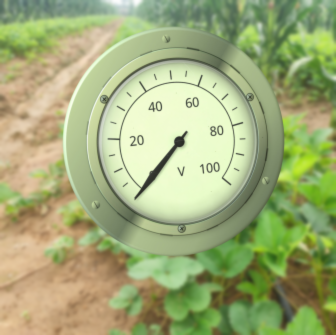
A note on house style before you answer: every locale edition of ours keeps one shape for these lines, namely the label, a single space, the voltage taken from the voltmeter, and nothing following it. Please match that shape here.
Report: 0 V
